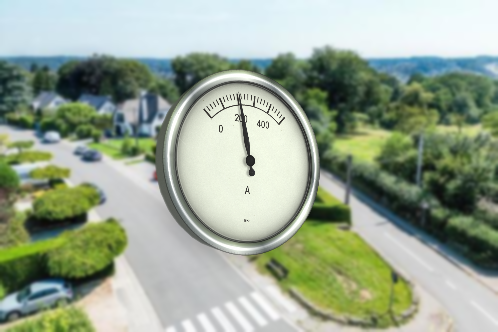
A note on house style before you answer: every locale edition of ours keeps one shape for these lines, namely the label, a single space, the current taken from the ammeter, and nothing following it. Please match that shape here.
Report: 200 A
